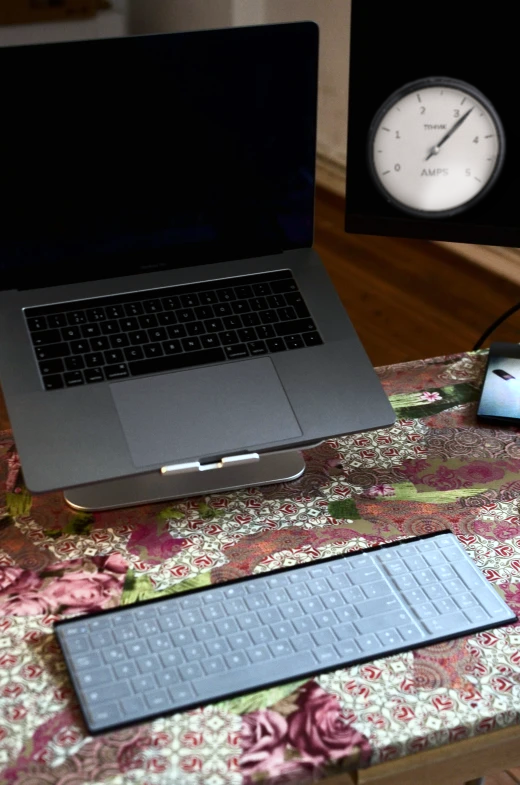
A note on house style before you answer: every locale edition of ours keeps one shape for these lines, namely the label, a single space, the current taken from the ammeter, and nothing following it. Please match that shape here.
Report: 3.25 A
